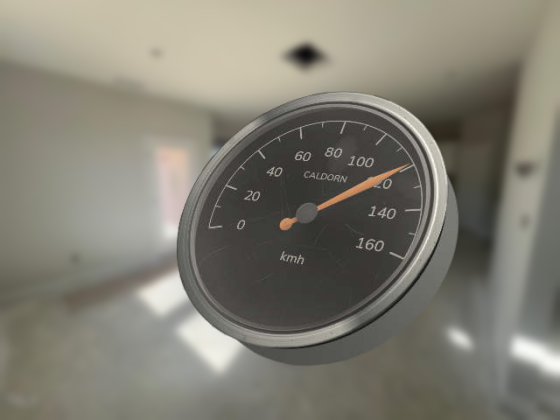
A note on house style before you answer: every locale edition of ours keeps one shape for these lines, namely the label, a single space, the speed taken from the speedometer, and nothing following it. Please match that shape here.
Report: 120 km/h
